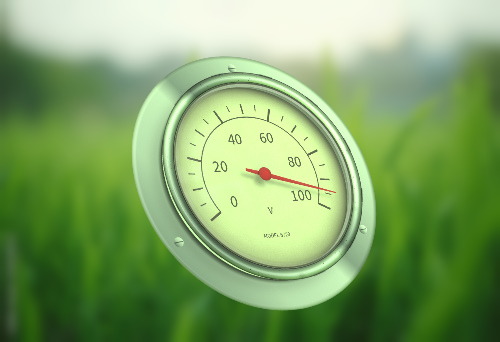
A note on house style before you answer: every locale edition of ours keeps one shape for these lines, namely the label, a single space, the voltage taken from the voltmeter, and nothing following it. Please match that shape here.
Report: 95 V
